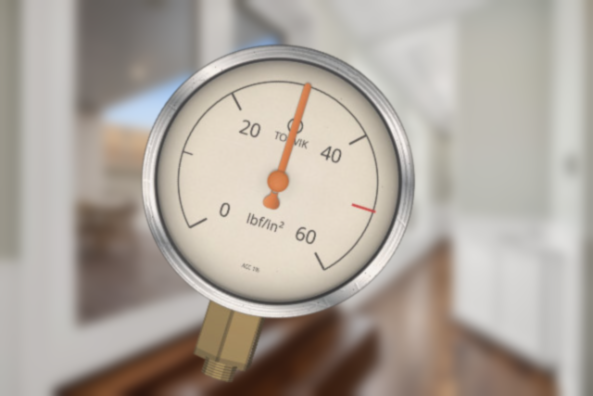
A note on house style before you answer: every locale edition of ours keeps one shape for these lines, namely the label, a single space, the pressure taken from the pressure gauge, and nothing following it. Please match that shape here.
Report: 30 psi
